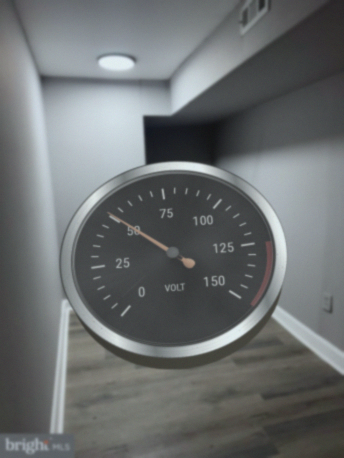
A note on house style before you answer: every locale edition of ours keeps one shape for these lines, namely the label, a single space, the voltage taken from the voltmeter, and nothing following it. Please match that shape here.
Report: 50 V
